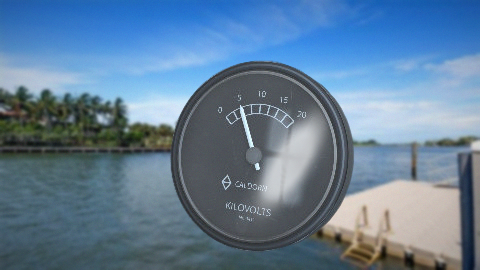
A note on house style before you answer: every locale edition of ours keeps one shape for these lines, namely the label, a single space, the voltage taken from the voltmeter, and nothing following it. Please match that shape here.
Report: 5 kV
